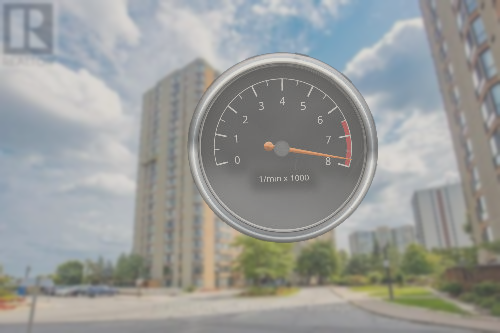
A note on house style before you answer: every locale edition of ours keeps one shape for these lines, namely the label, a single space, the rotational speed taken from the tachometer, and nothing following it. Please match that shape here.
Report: 7750 rpm
